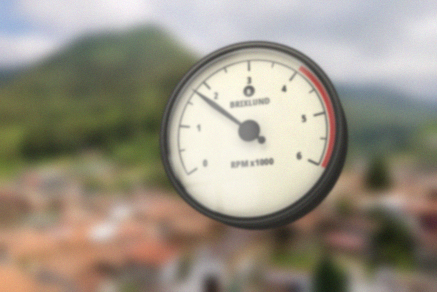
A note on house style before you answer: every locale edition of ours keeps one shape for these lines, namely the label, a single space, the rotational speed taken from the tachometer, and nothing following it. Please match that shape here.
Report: 1750 rpm
